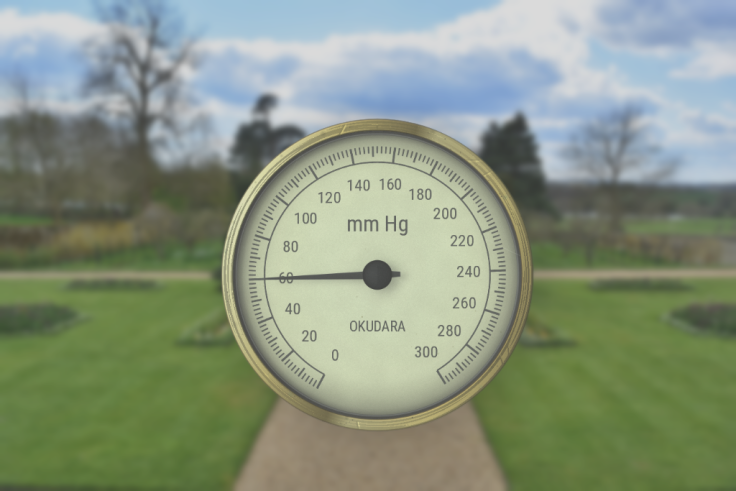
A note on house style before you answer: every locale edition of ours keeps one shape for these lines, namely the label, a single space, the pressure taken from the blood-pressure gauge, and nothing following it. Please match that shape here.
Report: 60 mmHg
